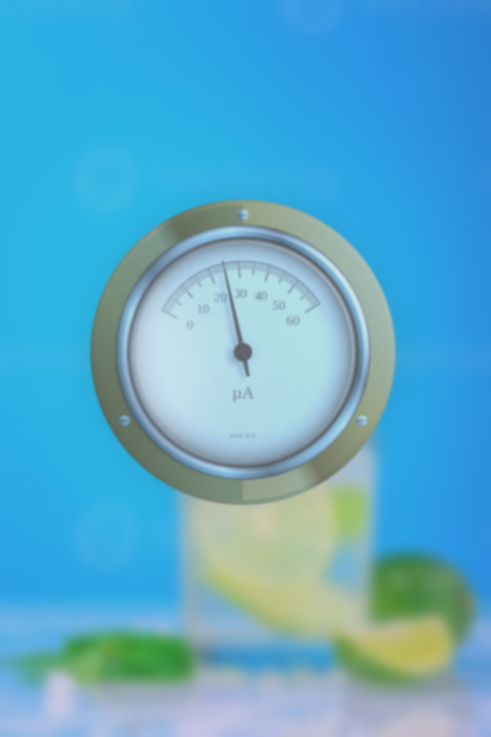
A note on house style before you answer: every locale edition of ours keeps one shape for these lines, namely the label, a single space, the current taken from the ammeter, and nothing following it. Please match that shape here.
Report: 25 µA
